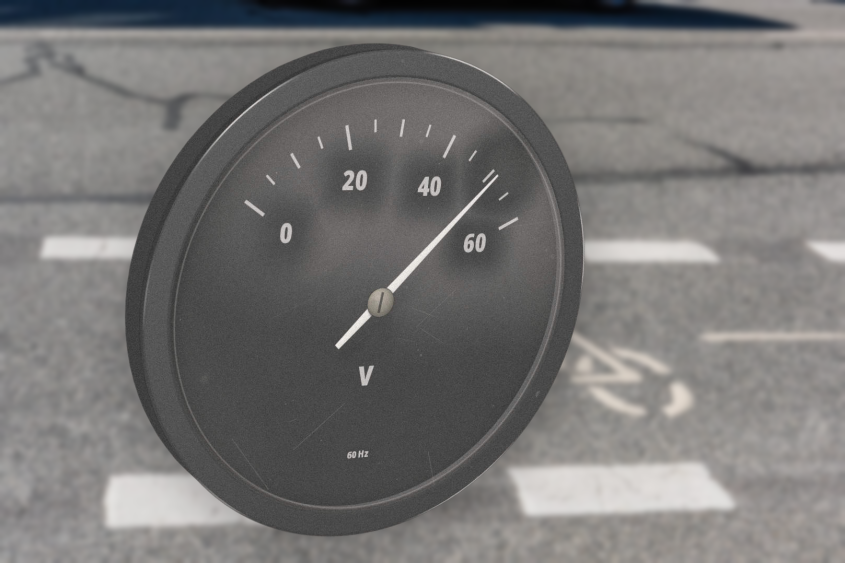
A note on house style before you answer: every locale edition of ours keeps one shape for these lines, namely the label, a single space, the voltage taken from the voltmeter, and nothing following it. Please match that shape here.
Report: 50 V
